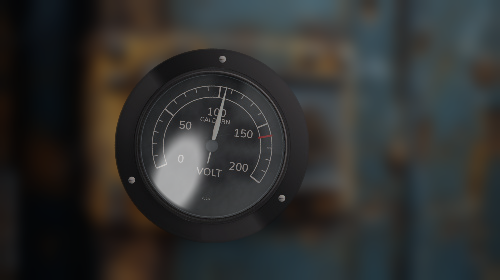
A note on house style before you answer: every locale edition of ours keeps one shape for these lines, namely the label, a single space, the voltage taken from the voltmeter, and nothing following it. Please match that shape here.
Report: 105 V
